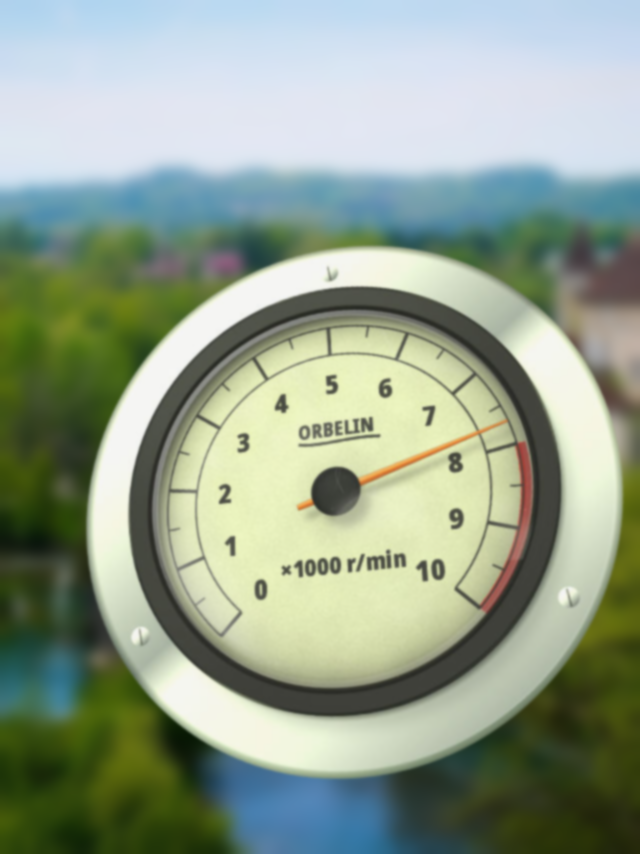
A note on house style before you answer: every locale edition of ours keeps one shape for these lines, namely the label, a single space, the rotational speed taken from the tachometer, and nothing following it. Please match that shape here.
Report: 7750 rpm
